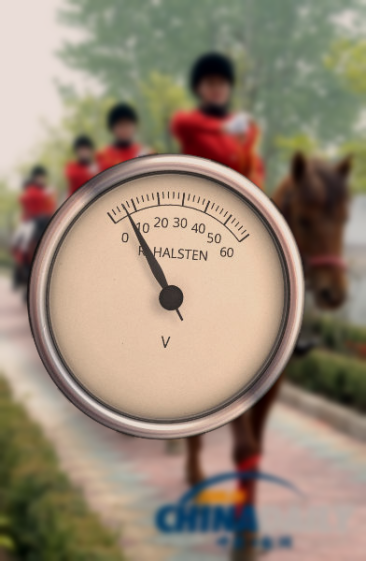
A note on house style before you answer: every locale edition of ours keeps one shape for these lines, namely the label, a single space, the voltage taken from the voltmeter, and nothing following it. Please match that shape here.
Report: 6 V
